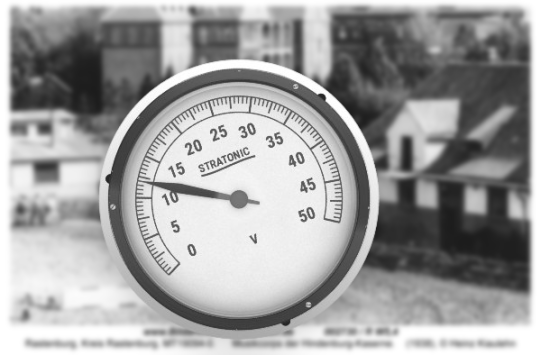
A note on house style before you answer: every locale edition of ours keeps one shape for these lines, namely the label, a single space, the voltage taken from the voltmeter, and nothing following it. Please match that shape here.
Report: 12 V
